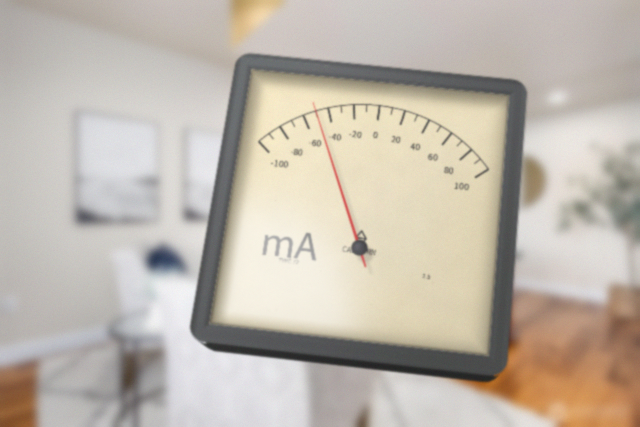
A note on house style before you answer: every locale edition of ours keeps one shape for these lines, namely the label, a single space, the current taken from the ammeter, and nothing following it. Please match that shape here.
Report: -50 mA
